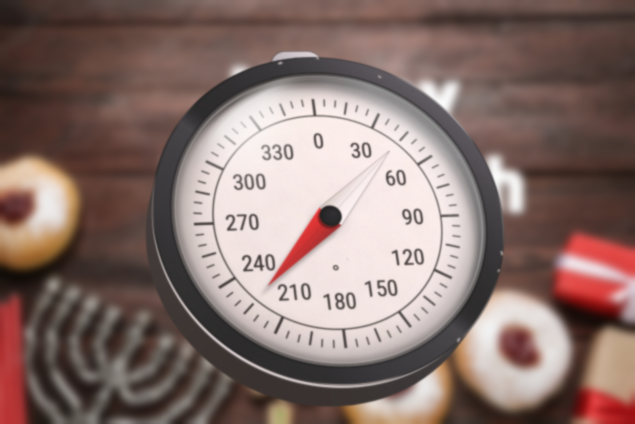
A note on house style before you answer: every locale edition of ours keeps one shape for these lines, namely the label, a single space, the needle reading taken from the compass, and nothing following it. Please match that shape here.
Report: 225 °
